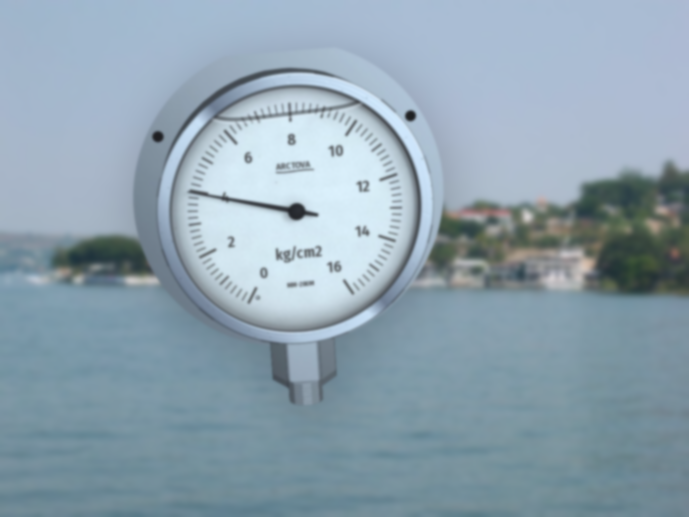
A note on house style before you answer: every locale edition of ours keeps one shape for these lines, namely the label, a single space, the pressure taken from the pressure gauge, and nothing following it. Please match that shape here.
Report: 4 kg/cm²
